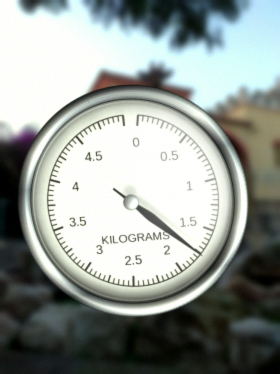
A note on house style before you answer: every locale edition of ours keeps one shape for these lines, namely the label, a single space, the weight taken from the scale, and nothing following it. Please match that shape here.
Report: 1.75 kg
